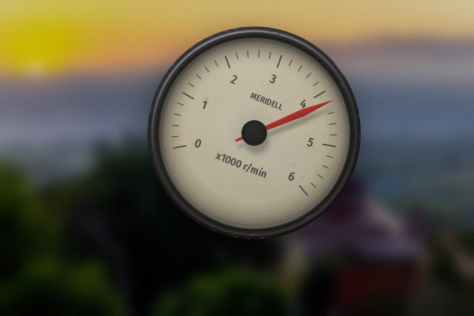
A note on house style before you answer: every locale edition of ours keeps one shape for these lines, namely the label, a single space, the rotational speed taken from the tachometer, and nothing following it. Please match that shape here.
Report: 4200 rpm
